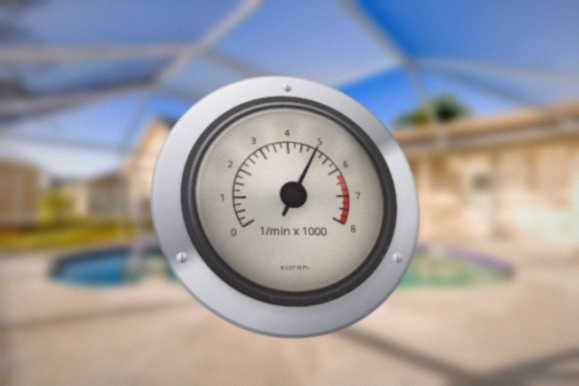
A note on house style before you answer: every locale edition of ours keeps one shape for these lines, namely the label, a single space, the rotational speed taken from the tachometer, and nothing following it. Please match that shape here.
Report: 5000 rpm
